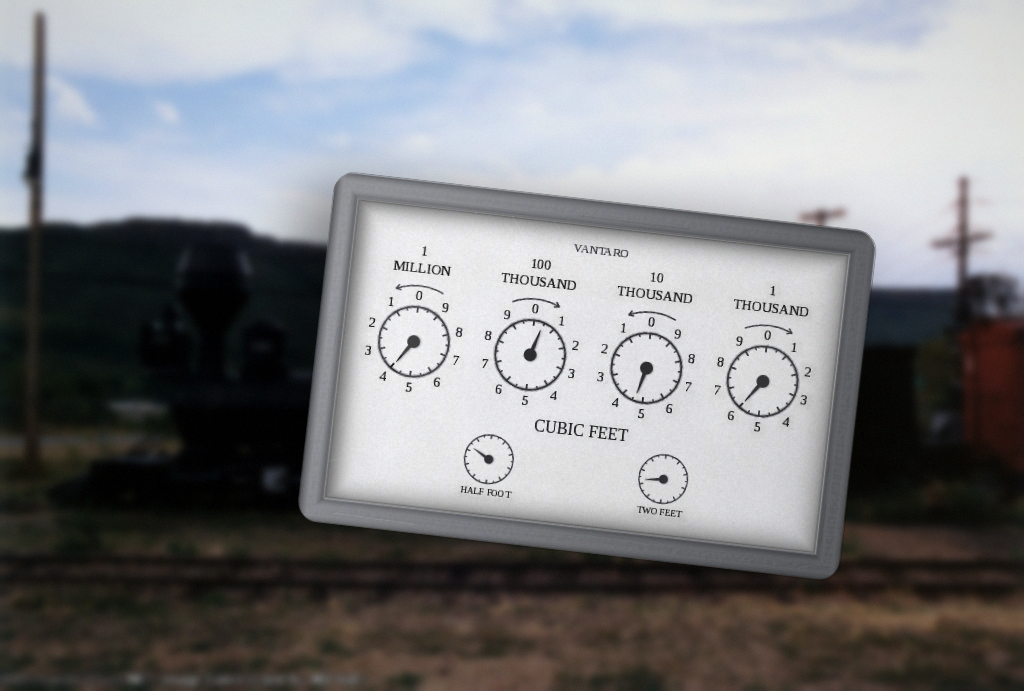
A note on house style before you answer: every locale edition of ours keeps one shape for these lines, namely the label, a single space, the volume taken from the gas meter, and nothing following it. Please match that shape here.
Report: 404600 ft³
